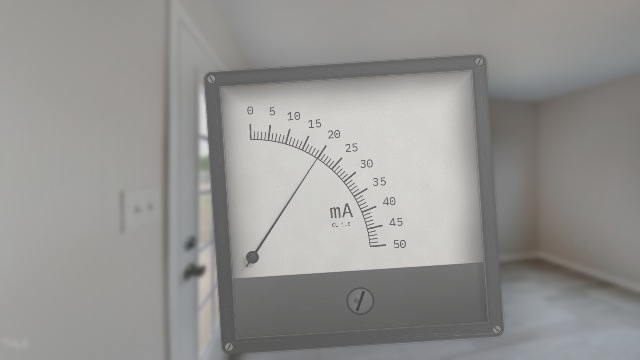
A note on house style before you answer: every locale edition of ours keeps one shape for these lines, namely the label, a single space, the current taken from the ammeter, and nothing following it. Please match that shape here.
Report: 20 mA
